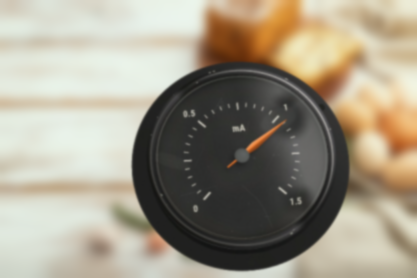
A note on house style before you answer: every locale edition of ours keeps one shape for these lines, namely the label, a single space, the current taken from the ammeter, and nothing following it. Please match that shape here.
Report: 1.05 mA
